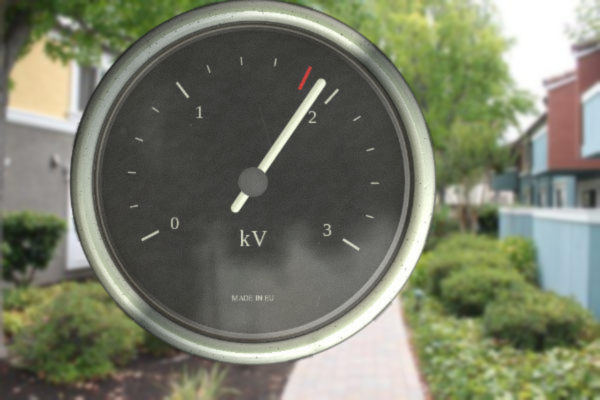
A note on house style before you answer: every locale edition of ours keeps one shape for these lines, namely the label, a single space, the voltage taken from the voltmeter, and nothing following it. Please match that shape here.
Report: 1.9 kV
